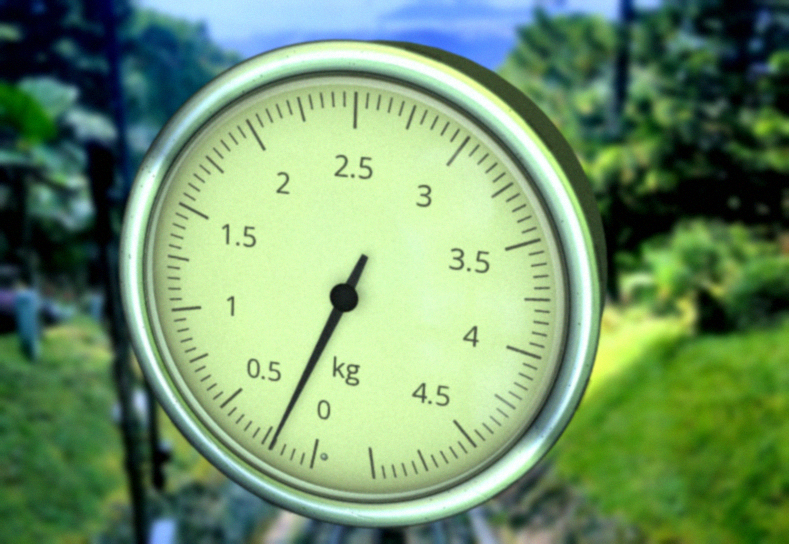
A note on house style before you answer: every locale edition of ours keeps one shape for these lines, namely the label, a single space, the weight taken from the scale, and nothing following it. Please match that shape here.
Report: 0.2 kg
